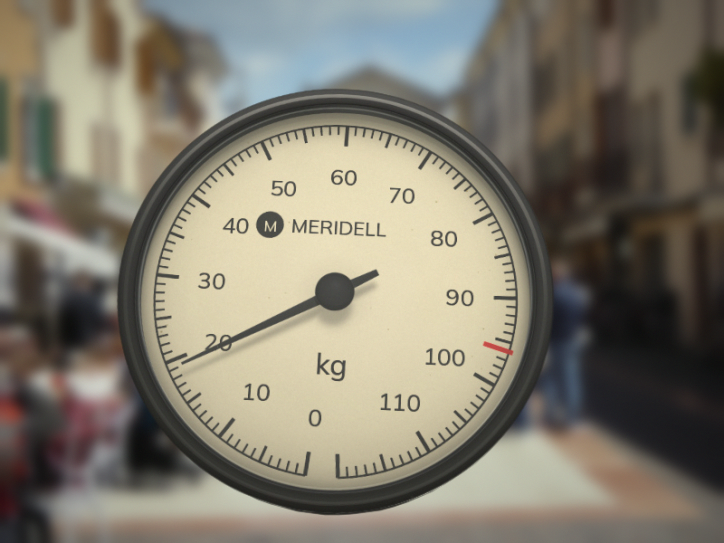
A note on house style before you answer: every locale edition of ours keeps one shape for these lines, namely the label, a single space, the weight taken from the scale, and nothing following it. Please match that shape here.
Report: 19 kg
